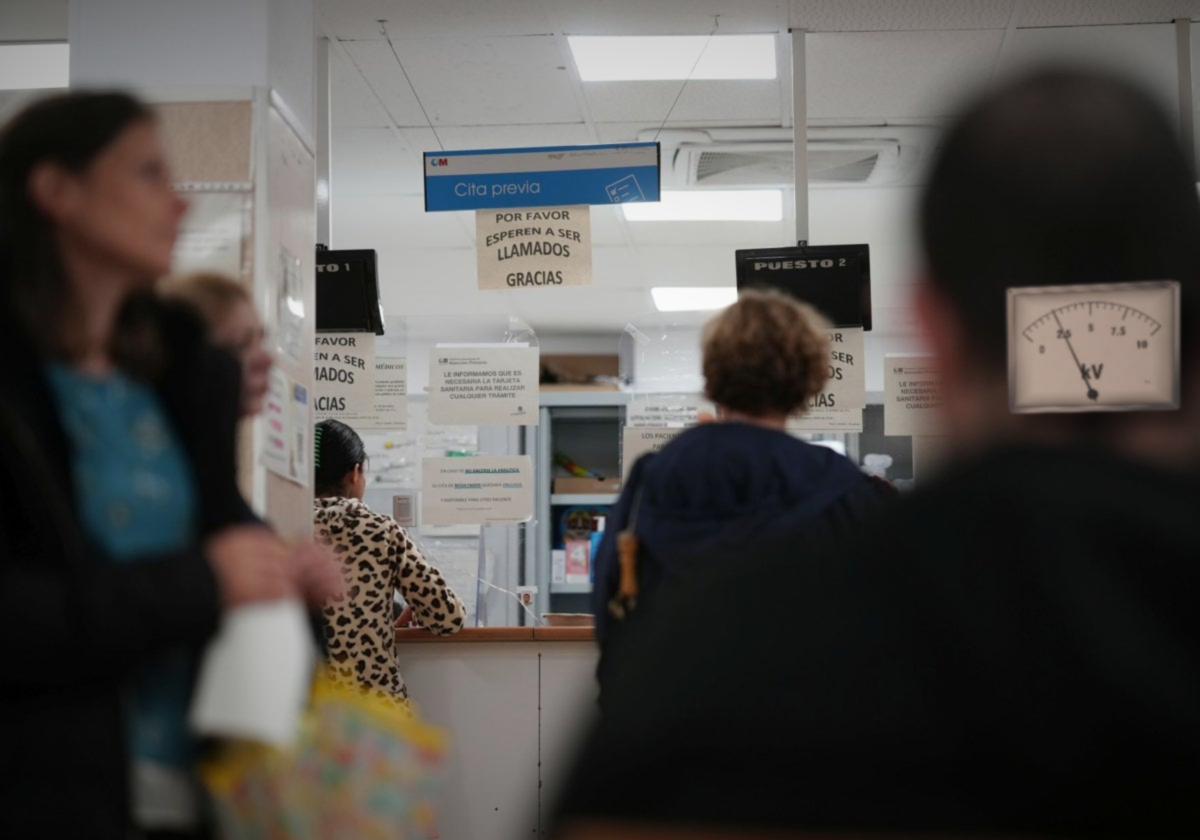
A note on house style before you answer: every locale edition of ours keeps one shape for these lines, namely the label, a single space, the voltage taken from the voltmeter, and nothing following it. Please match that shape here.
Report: 2.5 kV
